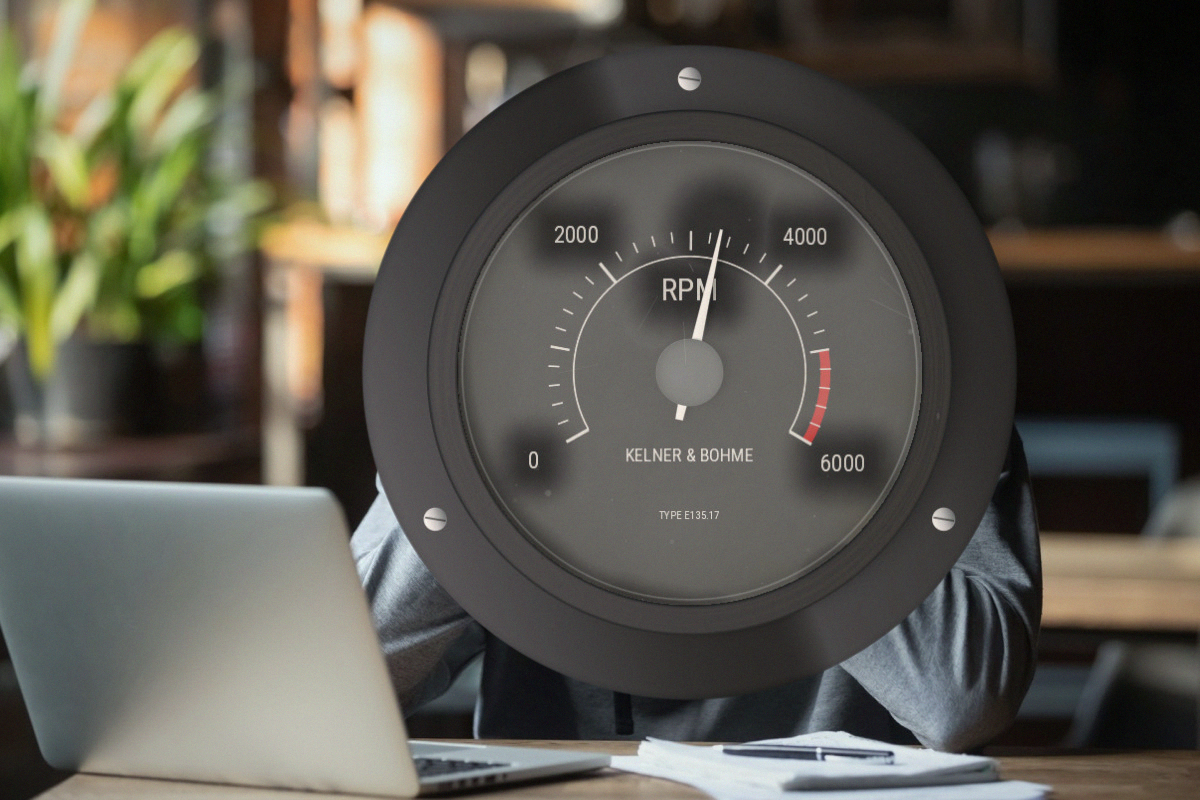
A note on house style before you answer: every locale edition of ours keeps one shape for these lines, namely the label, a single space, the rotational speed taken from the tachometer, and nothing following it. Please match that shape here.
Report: 3300 rpm
